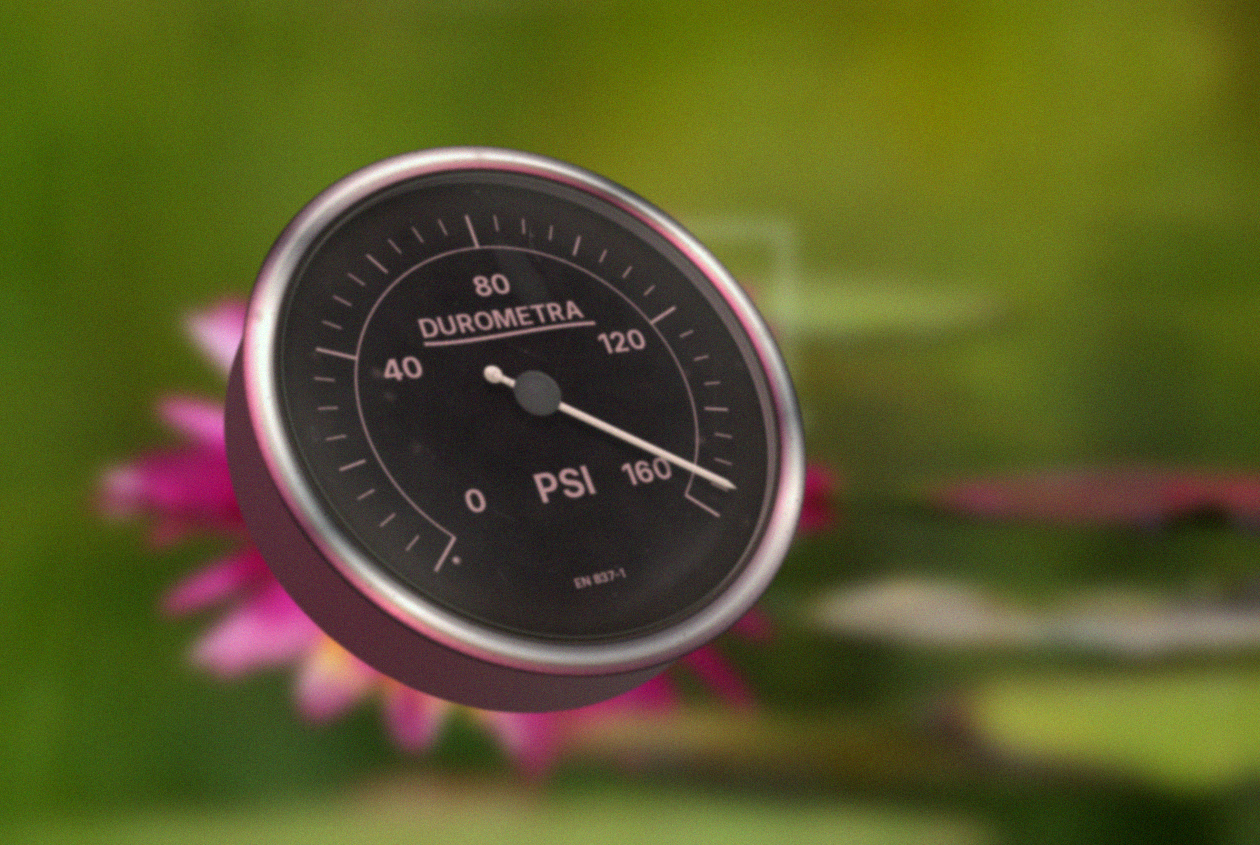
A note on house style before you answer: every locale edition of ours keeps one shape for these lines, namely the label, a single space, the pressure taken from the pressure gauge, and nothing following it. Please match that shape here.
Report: 155 psi
